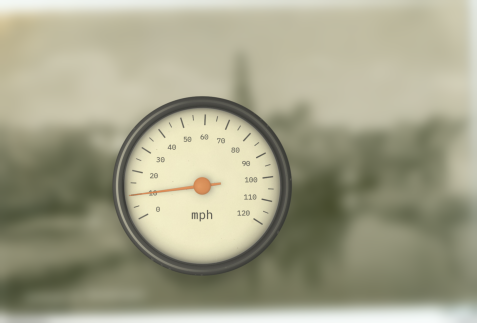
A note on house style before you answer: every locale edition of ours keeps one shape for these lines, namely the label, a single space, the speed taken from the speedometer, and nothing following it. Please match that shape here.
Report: 10 mph
